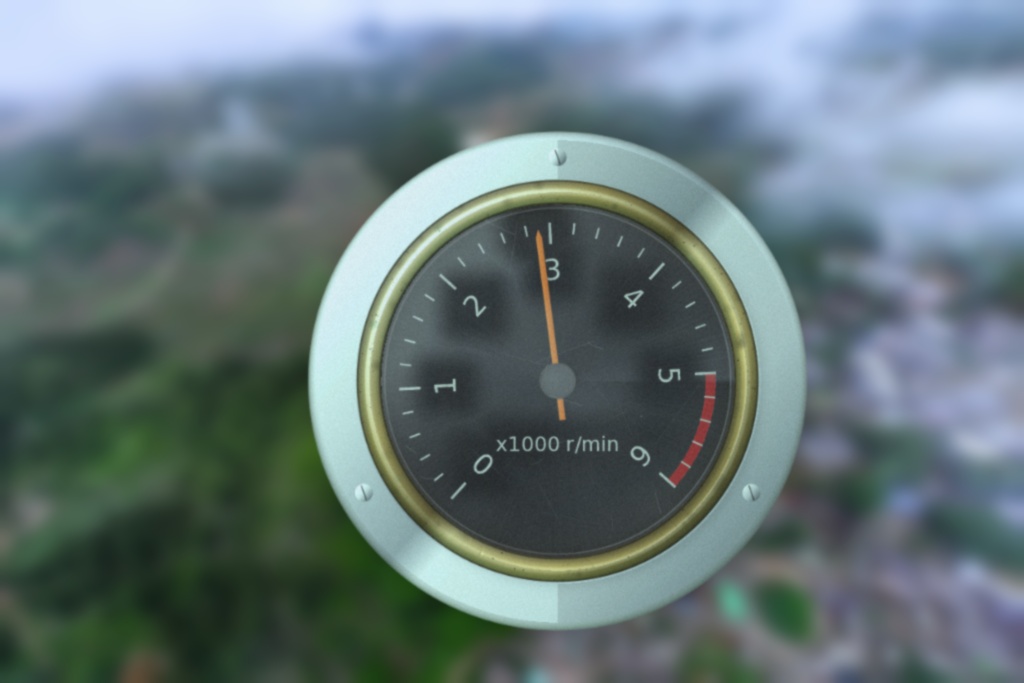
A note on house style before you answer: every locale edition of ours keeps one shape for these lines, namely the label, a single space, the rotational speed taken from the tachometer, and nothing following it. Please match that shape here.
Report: 2900 rpm
